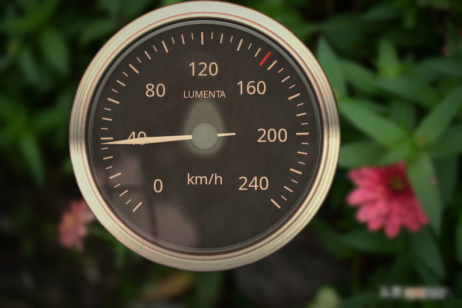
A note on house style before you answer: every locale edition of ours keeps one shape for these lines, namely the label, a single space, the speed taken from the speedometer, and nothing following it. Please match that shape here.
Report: 37.5 km/h
